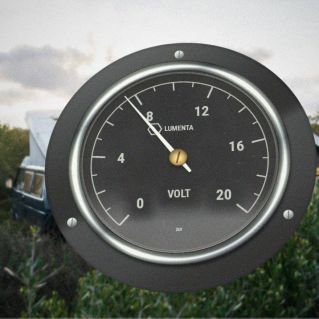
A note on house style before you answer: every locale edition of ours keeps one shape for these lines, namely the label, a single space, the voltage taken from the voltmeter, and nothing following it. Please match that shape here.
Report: 7.5 V
